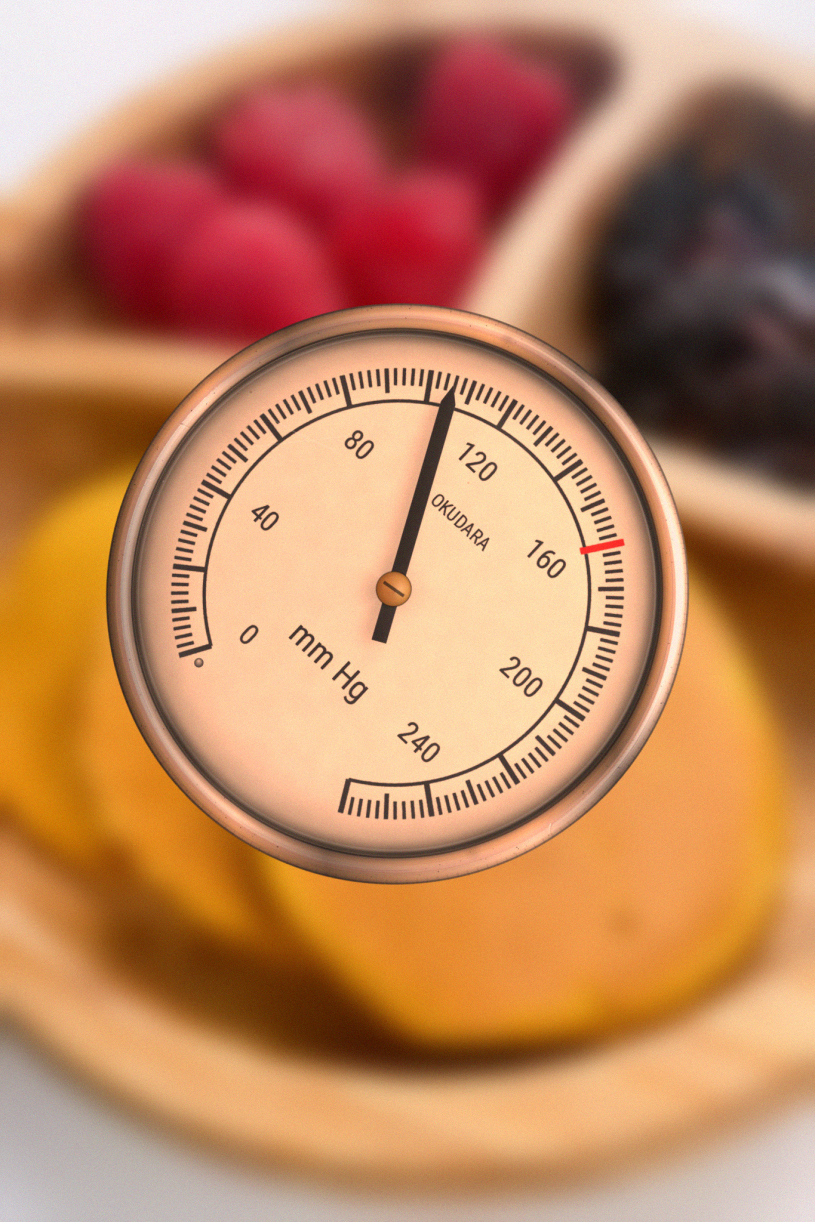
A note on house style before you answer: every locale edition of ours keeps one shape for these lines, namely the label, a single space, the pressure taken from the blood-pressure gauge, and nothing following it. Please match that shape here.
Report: 106 mmHg
